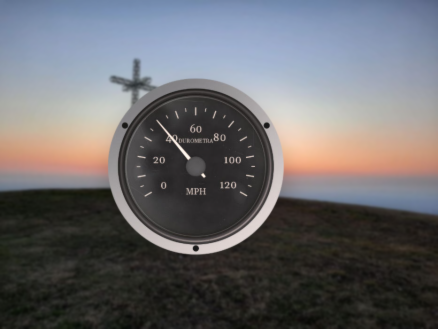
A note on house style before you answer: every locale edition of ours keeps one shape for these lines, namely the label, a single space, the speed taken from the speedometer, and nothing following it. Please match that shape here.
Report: 40 mph
